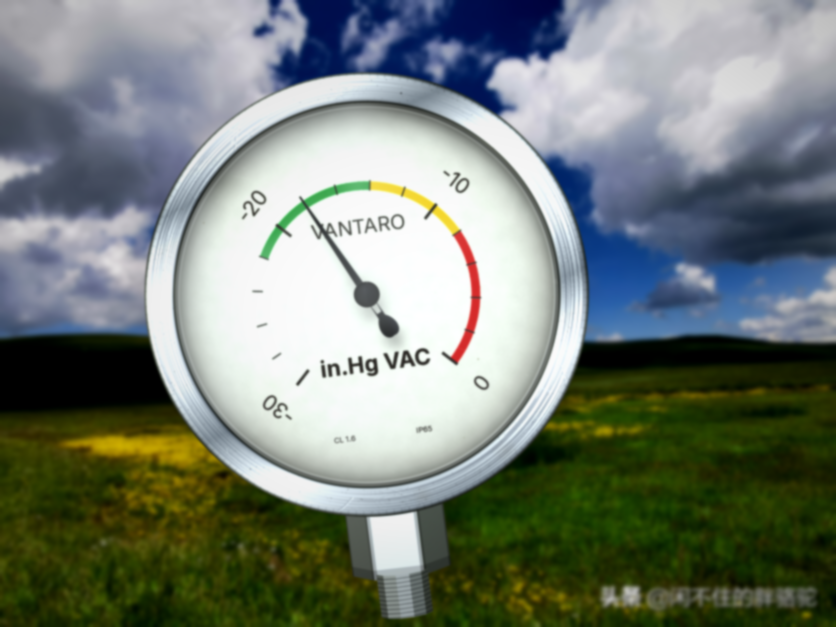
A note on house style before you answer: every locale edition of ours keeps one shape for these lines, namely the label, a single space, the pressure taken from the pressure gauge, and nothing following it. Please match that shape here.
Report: -18 inHg
